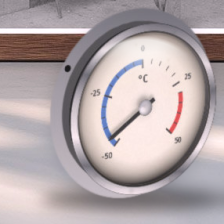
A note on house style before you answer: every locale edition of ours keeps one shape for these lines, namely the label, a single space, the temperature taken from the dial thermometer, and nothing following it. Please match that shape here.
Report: -45 °C
